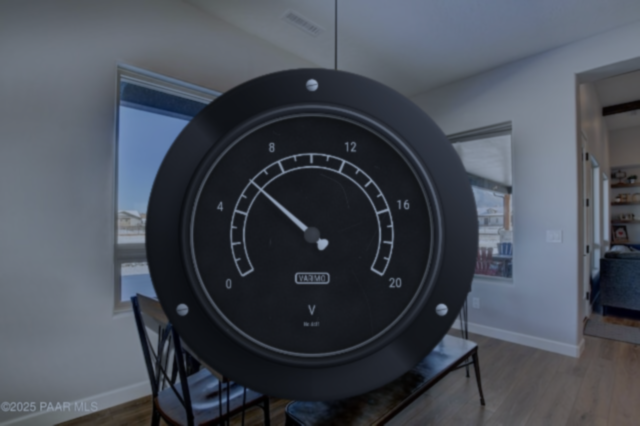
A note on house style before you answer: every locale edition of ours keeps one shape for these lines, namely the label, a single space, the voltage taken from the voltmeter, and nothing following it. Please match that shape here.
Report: 6 V
